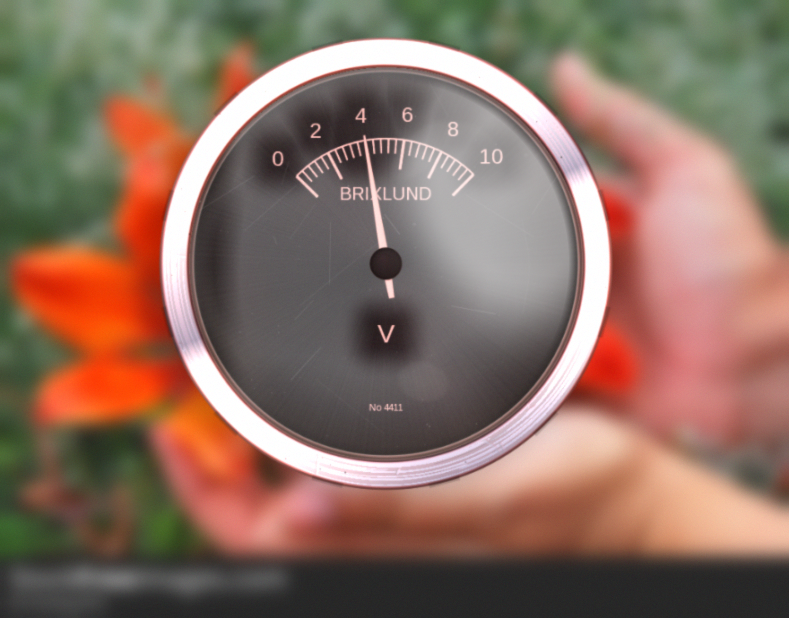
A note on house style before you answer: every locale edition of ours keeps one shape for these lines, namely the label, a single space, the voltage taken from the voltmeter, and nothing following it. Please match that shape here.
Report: 4 V
